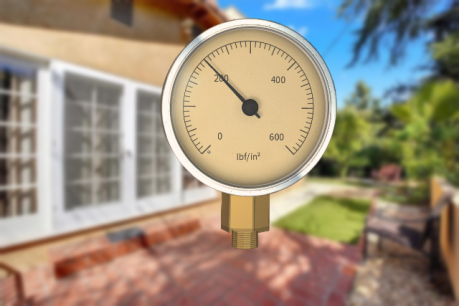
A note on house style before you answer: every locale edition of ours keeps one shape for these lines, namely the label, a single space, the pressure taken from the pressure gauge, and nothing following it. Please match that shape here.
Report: 200 psi
